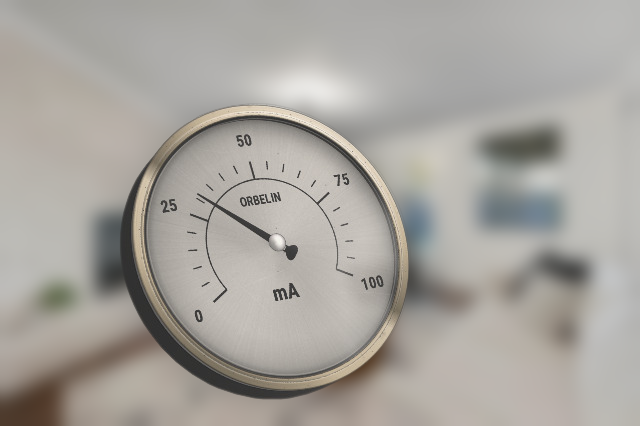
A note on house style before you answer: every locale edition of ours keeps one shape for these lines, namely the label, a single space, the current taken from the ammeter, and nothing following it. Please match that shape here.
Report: 30 mA
